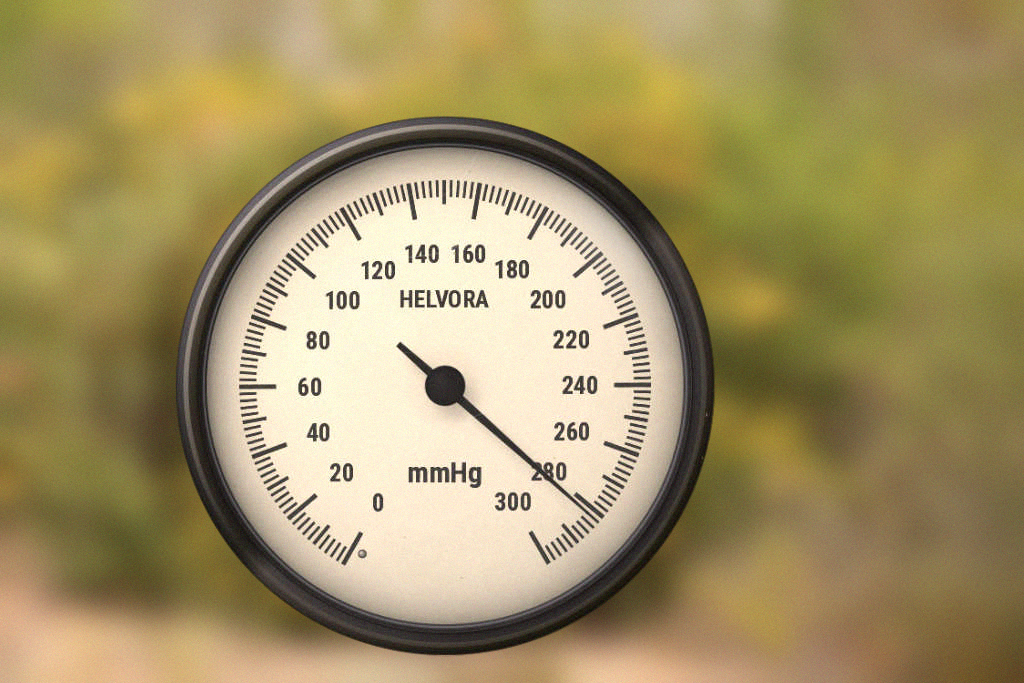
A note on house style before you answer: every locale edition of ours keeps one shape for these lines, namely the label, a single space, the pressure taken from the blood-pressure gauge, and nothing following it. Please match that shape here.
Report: 282 mmHg
